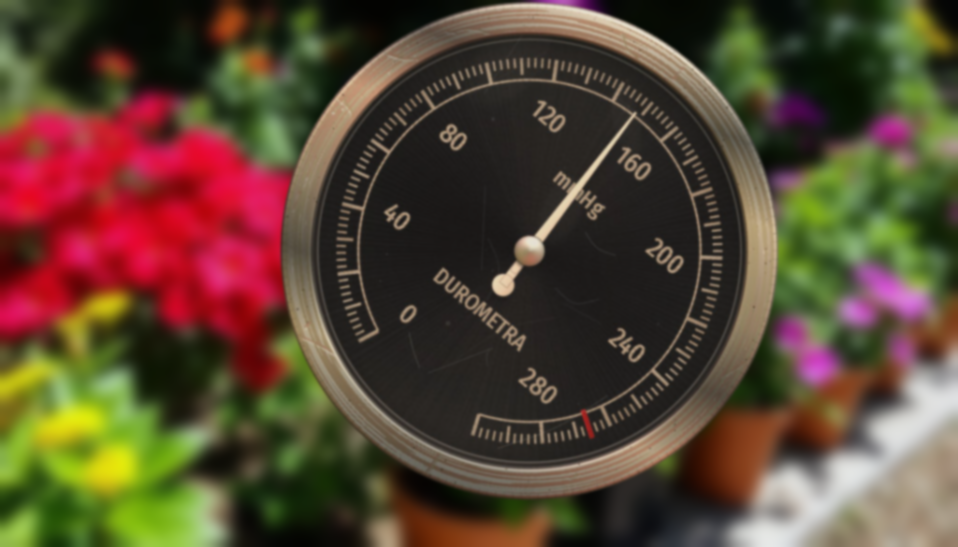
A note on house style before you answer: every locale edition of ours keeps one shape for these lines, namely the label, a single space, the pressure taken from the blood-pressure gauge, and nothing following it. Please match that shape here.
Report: 148 mmHg
